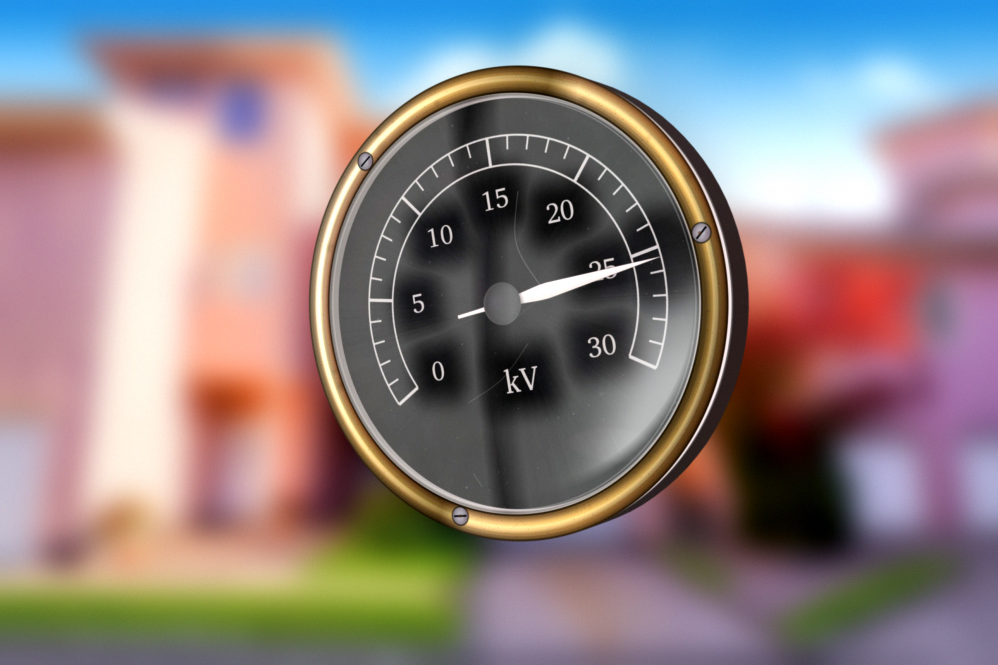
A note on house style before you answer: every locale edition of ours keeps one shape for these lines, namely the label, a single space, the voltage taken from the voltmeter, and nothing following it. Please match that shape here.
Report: 25.5 kV
